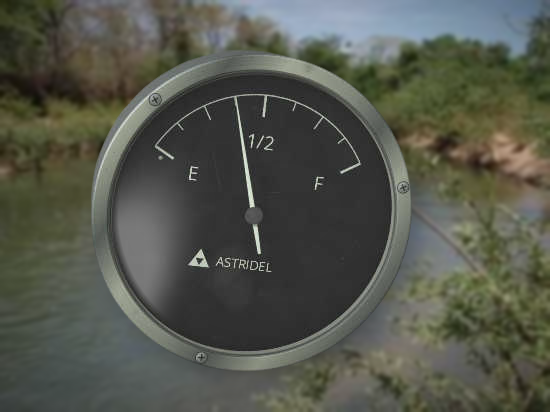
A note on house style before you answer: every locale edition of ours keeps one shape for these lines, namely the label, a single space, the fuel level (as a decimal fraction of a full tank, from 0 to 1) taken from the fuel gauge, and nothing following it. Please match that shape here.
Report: 0.375
